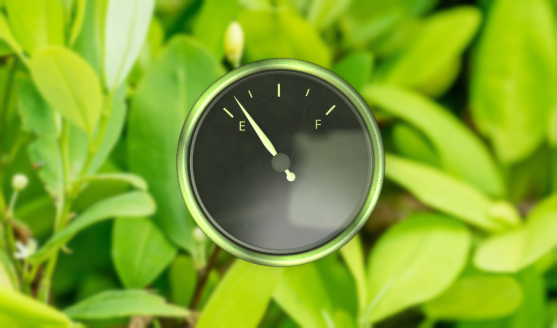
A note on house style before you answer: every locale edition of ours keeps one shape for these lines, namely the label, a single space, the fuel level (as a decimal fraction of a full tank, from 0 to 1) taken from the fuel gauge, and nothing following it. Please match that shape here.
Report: 0.125
